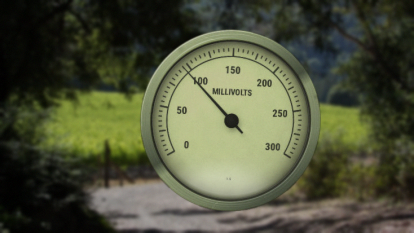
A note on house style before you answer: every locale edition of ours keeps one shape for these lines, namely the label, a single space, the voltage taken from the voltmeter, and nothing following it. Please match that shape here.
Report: 95 mV
